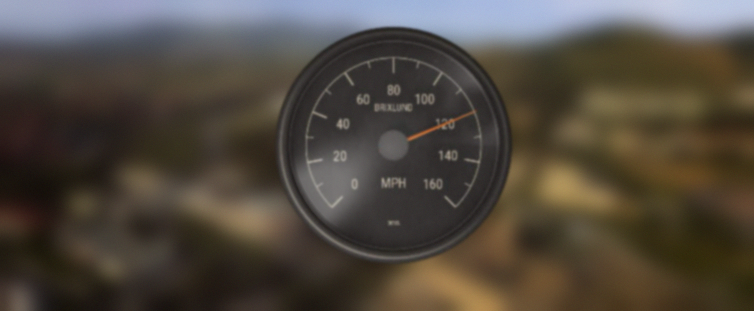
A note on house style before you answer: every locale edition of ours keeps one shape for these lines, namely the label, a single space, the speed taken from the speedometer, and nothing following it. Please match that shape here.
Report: 120 mph
